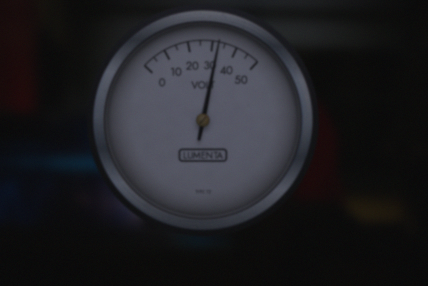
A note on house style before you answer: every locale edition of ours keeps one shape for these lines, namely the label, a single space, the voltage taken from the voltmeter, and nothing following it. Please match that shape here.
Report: 32.5 V
